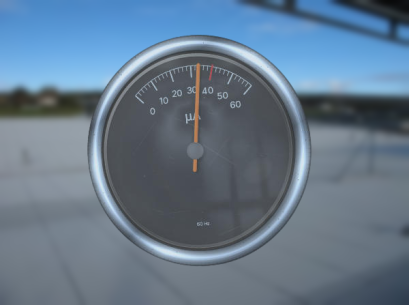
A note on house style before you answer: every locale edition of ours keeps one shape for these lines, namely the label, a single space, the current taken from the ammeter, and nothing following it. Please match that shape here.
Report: 34 µA
